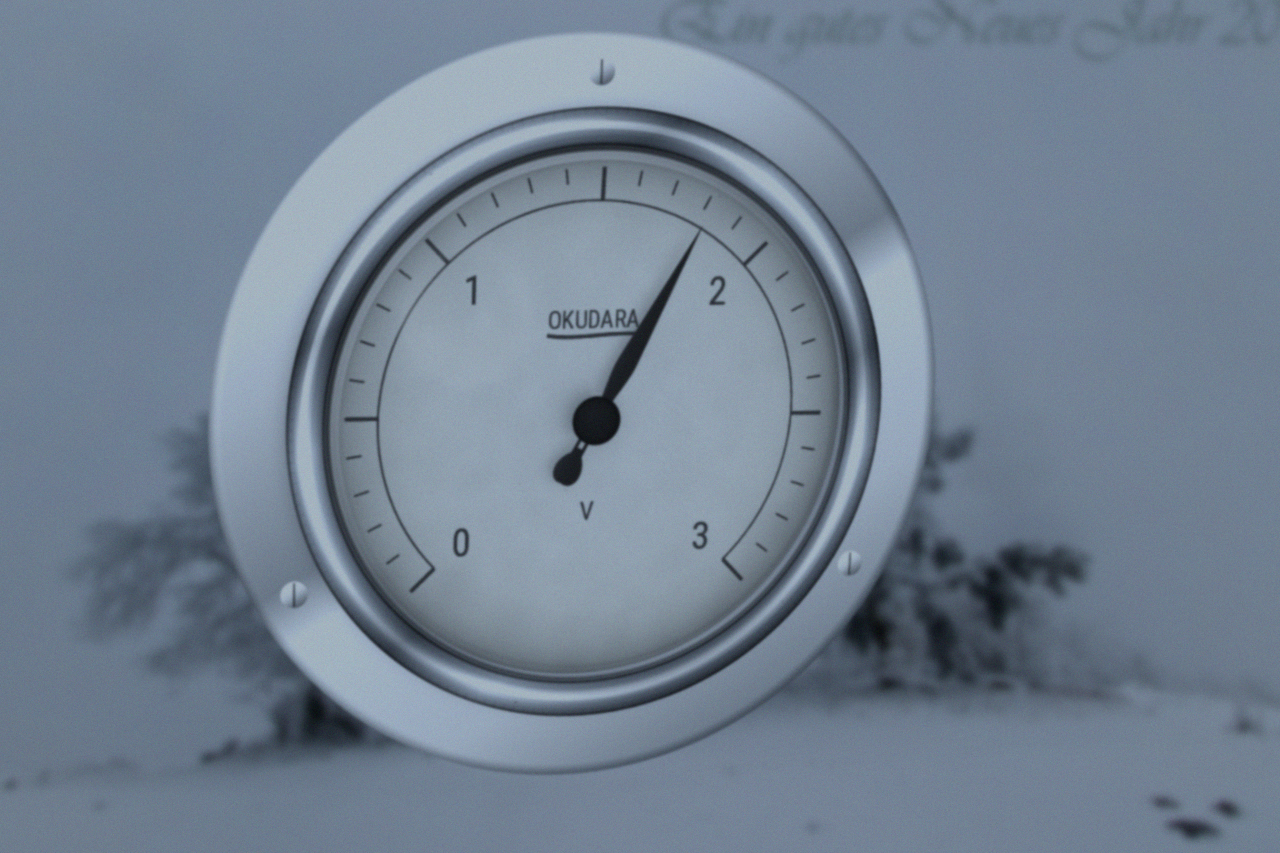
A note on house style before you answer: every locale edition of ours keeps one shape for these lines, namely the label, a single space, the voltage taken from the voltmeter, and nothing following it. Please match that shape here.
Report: 1.8 V
